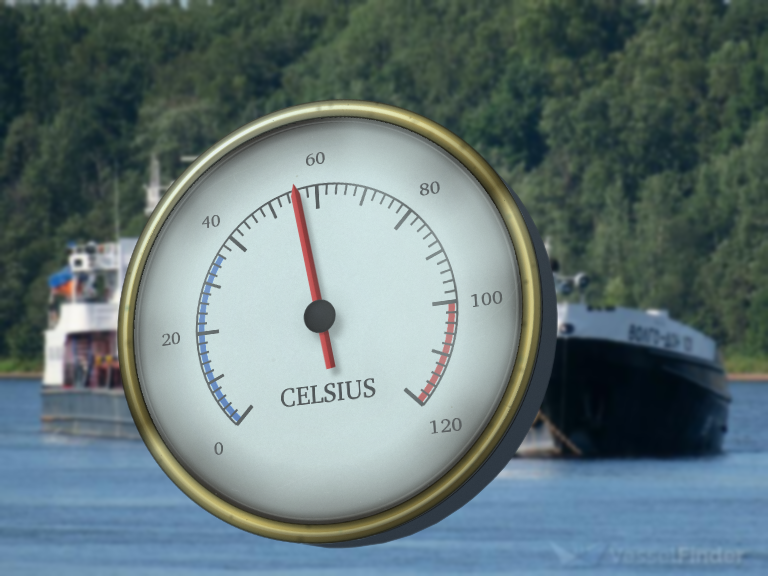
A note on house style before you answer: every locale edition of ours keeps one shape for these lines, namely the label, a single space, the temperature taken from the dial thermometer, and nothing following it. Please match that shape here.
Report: 56 °C
